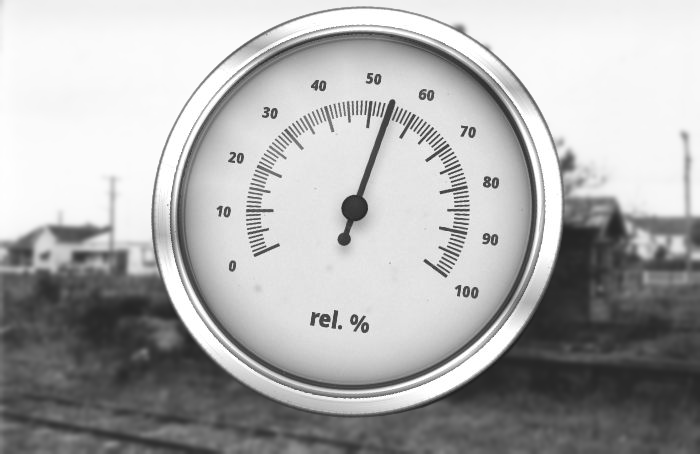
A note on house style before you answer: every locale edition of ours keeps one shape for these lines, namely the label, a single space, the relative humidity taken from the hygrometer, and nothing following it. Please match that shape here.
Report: 55 %
